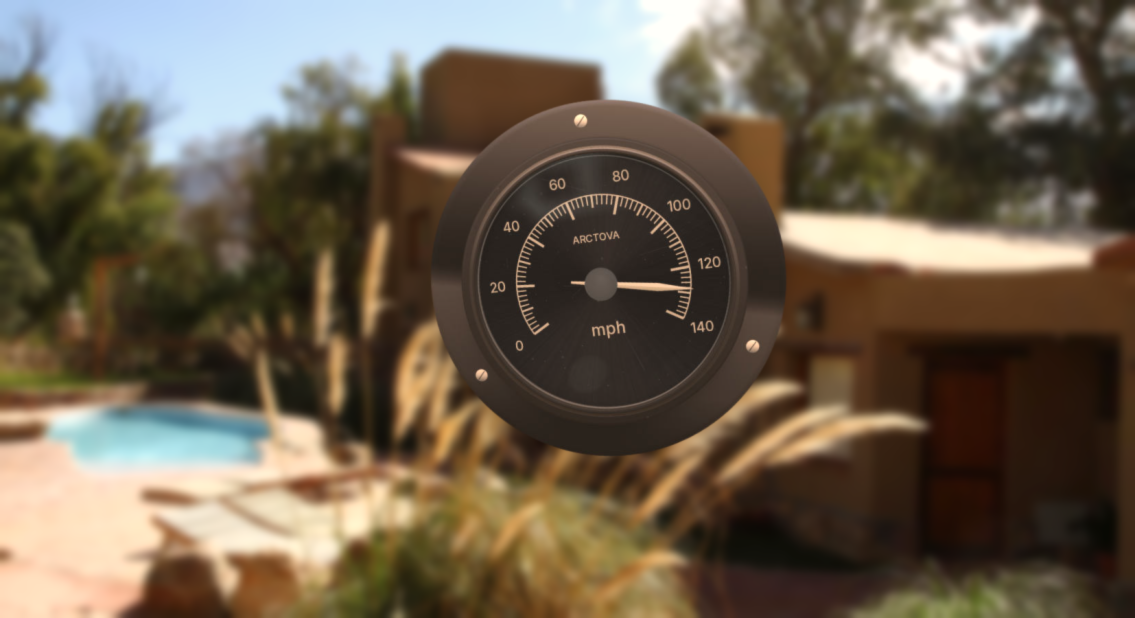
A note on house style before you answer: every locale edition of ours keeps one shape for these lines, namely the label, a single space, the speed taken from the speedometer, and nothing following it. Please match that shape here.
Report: 128 mph
